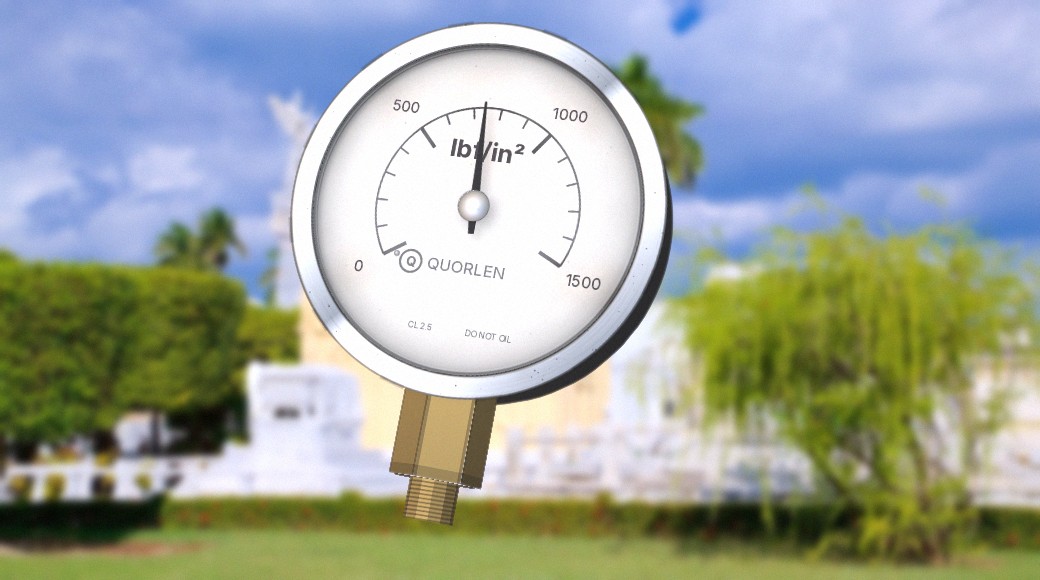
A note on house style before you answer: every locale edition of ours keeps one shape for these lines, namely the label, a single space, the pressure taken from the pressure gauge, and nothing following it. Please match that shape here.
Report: 750 psi
